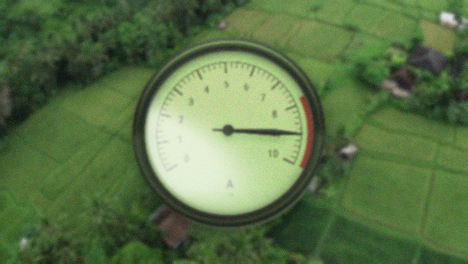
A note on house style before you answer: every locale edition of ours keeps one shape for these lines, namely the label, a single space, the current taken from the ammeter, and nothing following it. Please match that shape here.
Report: 9 A
